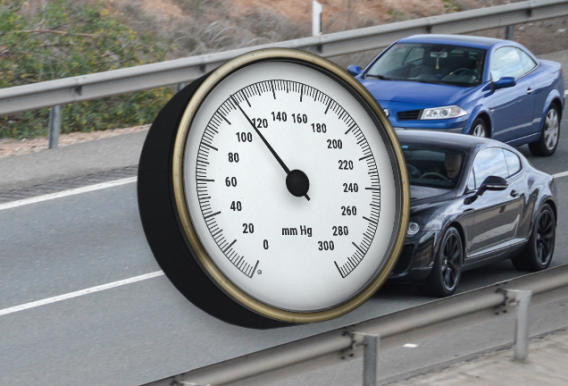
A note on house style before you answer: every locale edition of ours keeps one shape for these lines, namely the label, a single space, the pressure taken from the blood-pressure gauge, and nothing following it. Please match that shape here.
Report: 110 mmHg
